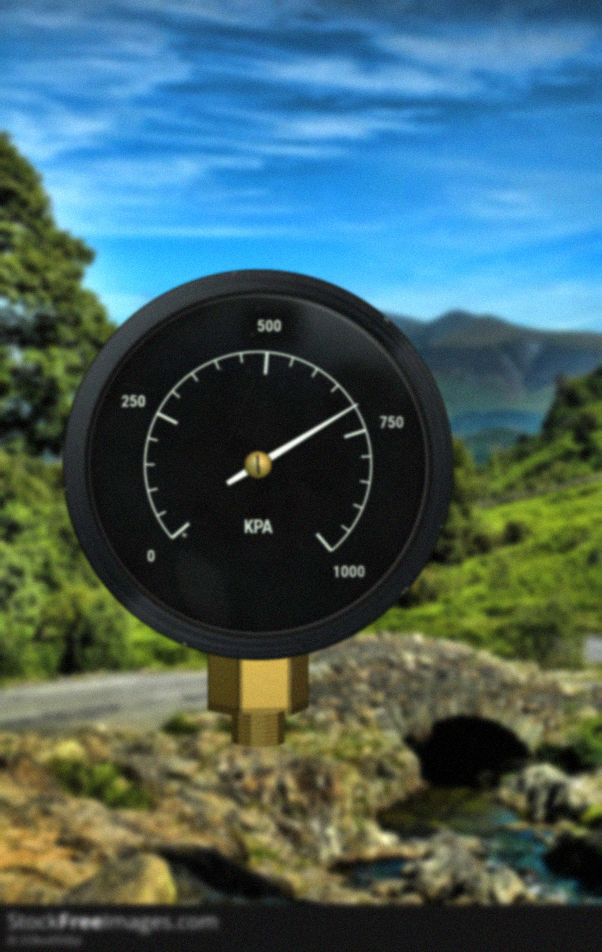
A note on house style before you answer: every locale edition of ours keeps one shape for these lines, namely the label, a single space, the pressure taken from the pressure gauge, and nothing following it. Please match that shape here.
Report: 700 kPa
